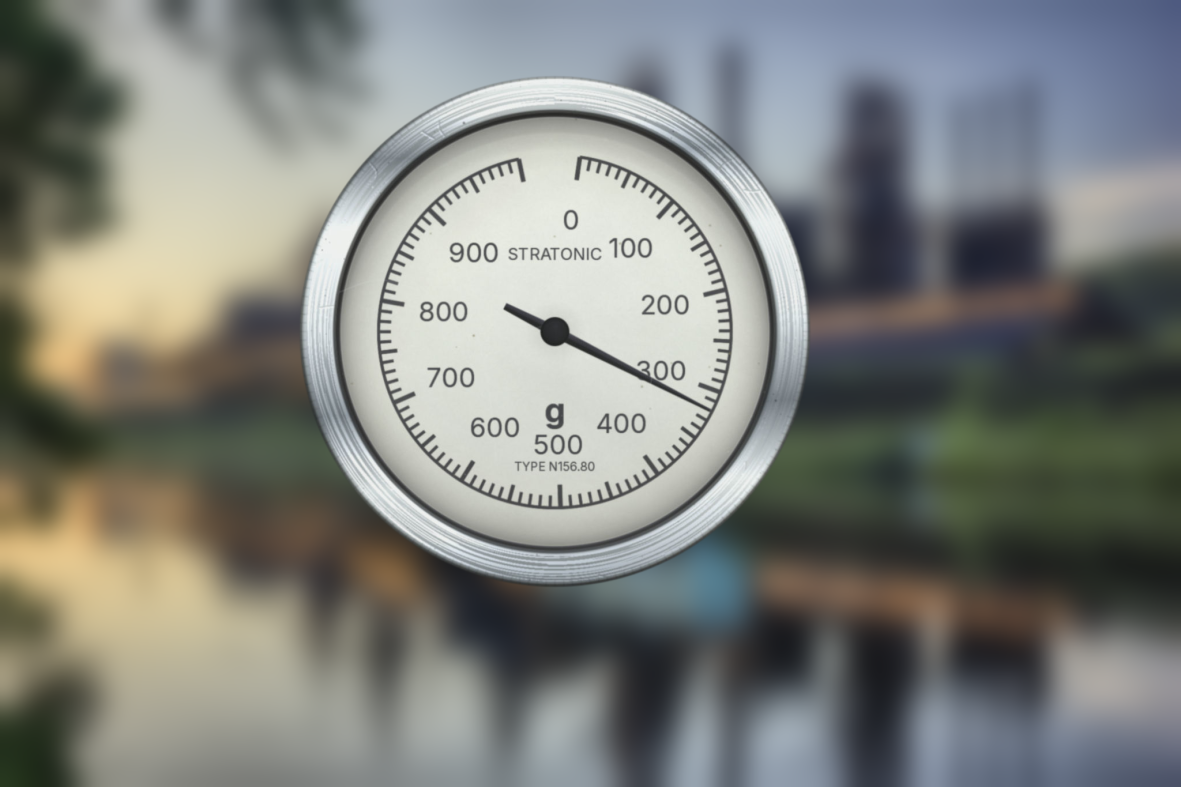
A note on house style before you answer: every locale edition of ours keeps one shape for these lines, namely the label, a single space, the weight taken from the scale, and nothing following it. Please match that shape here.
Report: 320 g
